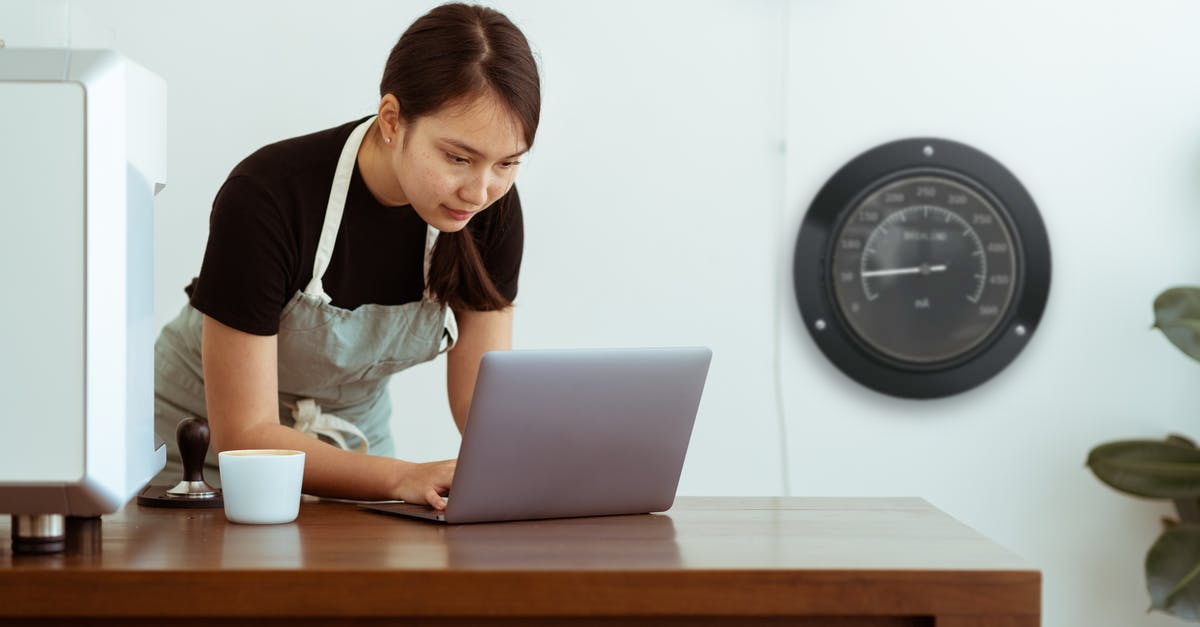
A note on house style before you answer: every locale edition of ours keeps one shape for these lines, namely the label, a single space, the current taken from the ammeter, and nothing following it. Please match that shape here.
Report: 50 mA
